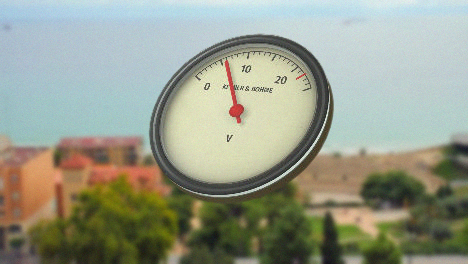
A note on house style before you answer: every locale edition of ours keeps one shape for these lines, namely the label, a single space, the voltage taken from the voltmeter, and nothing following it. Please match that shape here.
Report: 6 V
